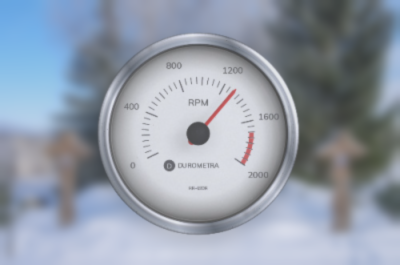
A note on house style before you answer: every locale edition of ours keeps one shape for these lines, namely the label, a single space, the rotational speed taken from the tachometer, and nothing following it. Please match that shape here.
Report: 1300 rpm
